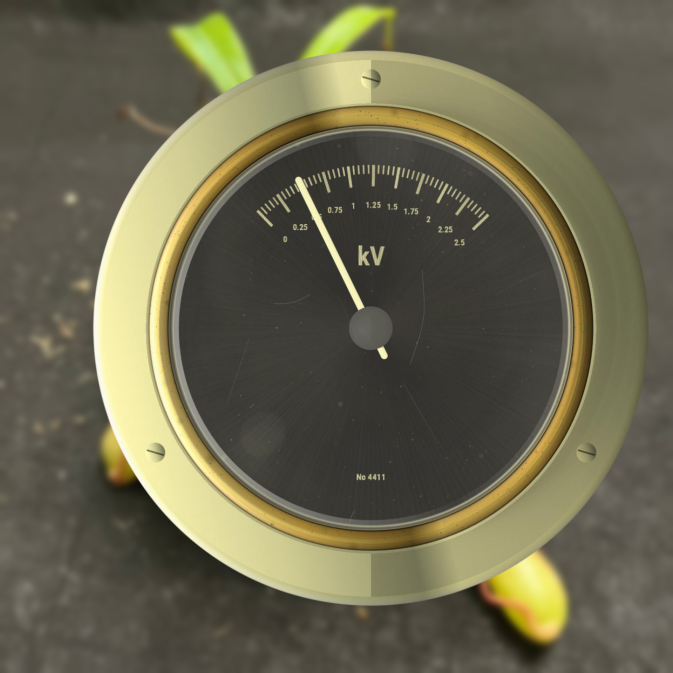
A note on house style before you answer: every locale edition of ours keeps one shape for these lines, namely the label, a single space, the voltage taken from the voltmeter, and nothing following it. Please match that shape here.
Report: 0.5 kV
